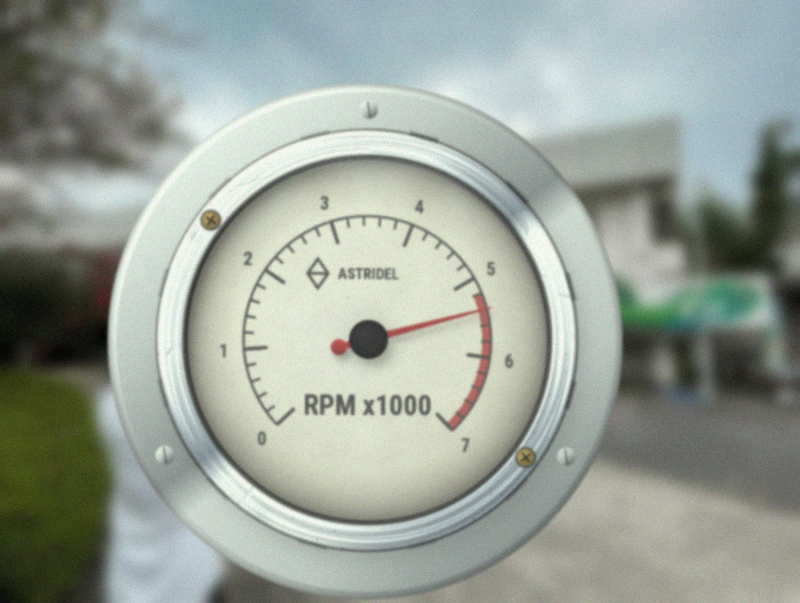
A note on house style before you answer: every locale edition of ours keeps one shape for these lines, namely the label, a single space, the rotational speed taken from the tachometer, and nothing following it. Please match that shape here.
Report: 5400 rpm
